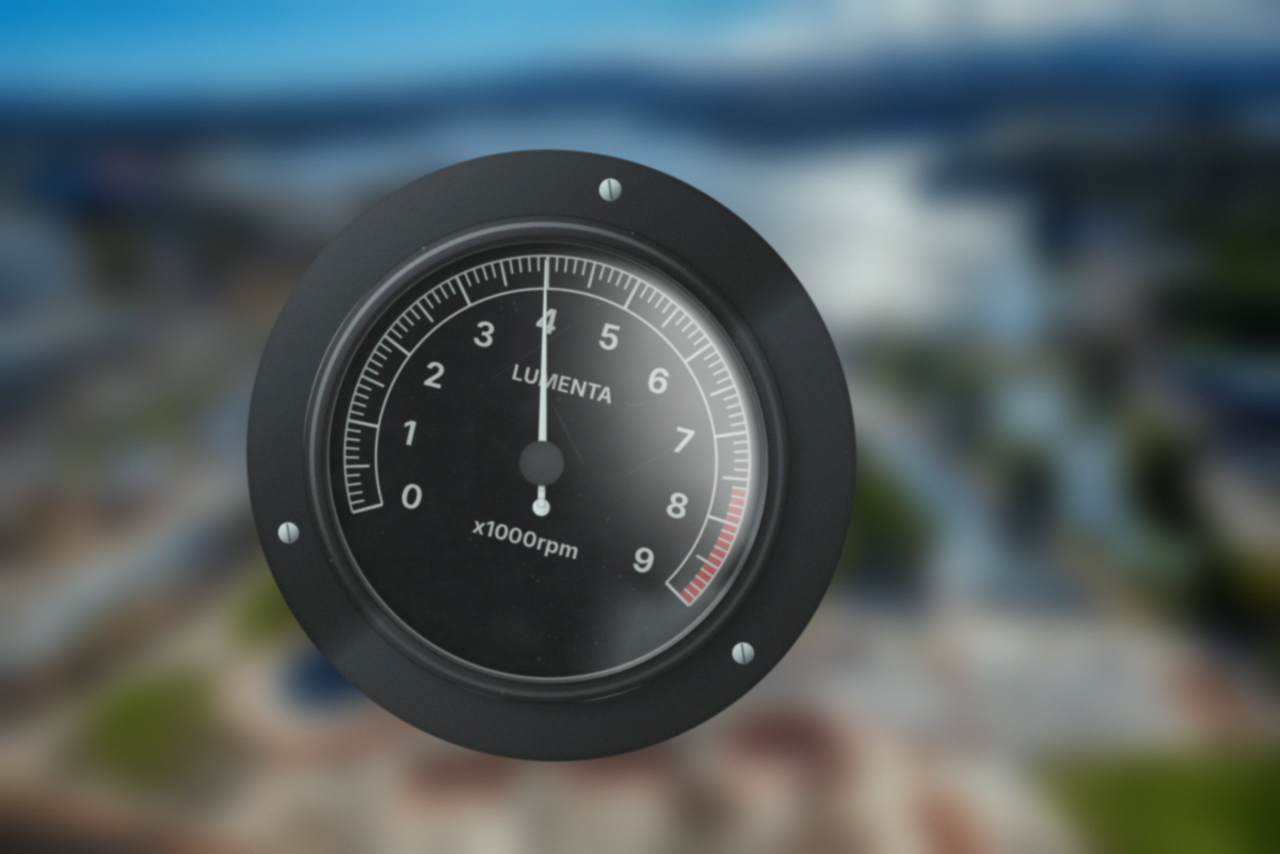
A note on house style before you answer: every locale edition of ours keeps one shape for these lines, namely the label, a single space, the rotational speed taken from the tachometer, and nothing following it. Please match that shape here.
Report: 4000 rpm
